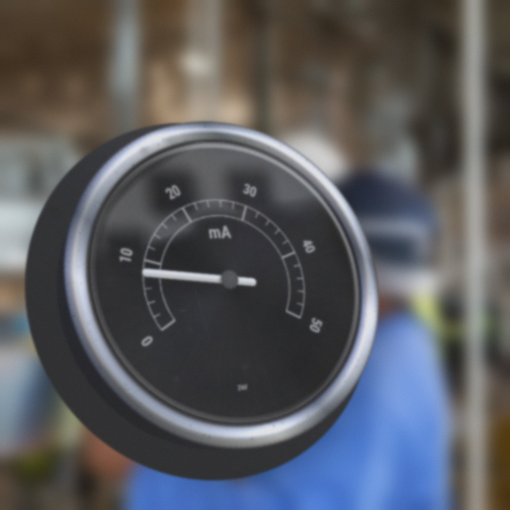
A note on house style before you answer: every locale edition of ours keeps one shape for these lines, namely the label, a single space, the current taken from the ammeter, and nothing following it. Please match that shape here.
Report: 8 mA
